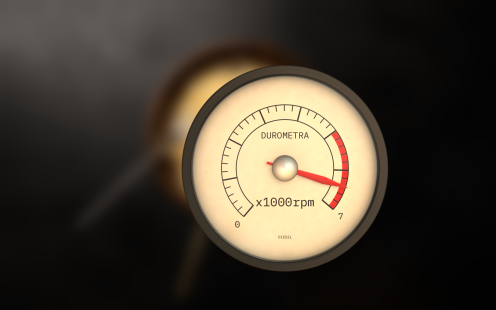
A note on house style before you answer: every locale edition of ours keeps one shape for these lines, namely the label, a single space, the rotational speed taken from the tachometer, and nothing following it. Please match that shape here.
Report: 6400 rpm
